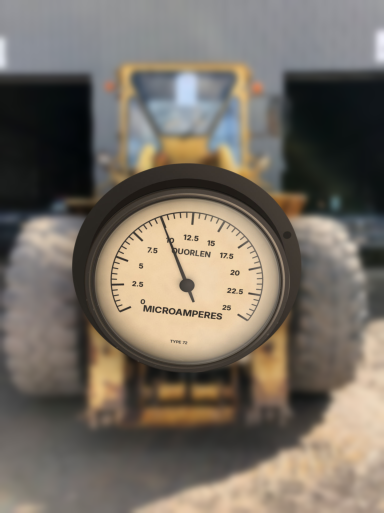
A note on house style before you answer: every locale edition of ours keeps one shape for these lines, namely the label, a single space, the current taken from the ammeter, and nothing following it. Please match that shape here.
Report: 10 µA
